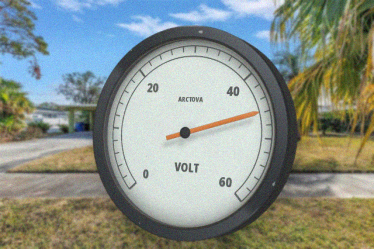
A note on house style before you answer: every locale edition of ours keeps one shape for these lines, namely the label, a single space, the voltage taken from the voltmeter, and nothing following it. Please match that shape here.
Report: 46 V
